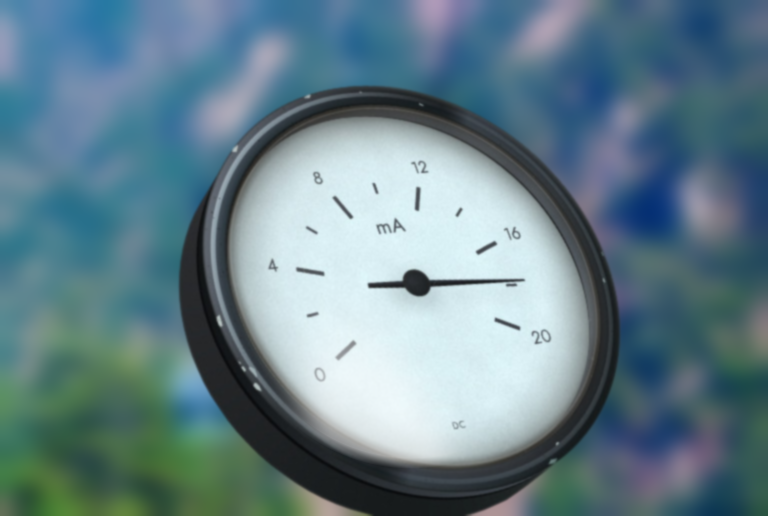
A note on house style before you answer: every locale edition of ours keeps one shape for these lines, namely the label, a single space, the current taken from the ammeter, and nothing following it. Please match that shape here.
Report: 18 mA
